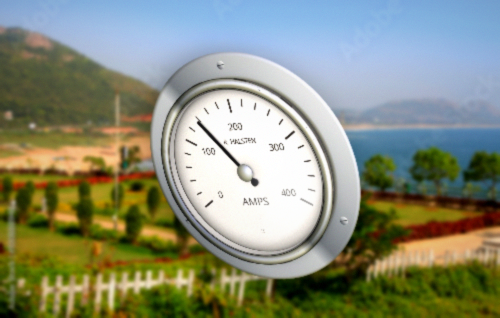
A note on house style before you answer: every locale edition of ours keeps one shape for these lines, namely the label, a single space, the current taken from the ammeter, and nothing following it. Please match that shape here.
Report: 140 A
